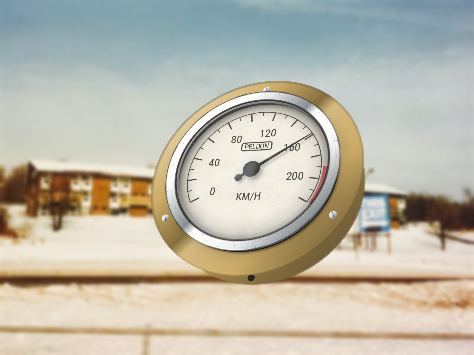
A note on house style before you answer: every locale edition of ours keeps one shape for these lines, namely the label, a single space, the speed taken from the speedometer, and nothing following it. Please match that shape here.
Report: 160 km/h
